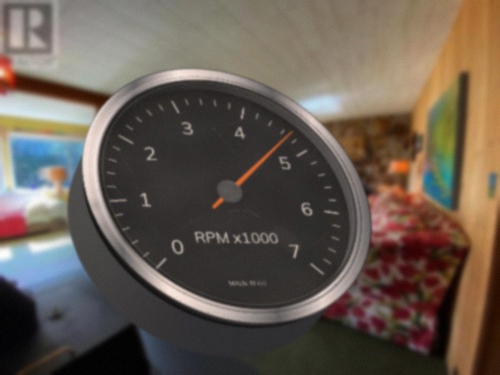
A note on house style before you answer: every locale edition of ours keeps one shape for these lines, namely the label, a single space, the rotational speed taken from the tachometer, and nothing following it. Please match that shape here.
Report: 4700 rpm
